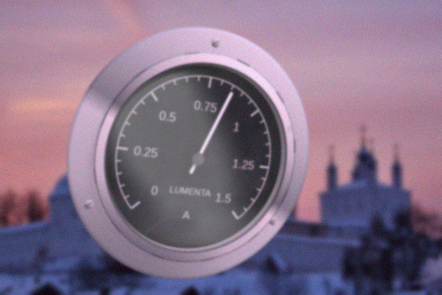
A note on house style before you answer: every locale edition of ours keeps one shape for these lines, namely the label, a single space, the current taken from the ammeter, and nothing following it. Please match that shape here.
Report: 0.85 A
